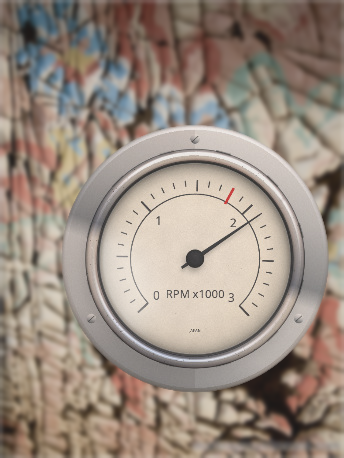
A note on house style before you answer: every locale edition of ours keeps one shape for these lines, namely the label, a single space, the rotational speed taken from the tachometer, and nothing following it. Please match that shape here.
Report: 2100 rpm
